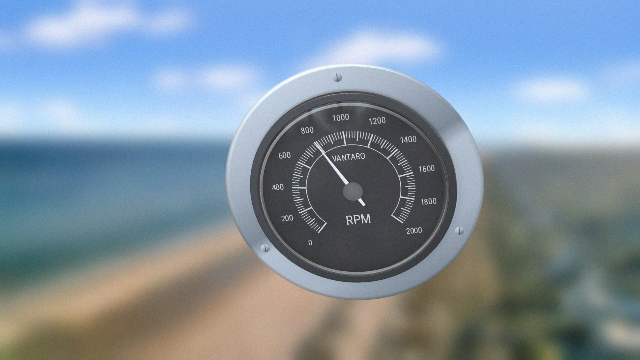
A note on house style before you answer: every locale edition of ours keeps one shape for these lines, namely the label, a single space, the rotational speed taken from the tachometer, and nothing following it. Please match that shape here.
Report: 800 rpm
